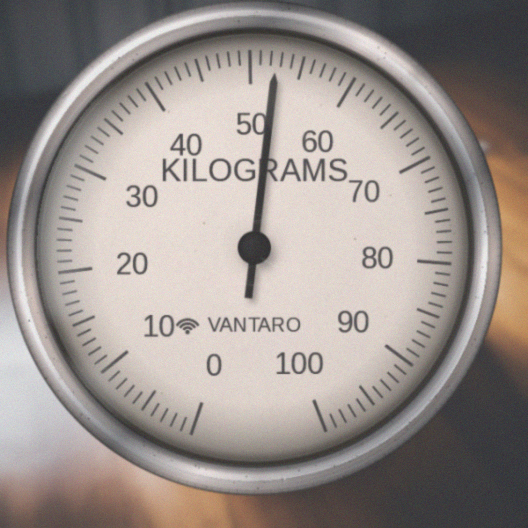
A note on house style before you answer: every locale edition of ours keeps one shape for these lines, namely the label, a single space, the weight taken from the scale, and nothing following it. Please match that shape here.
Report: 52.5 kg
